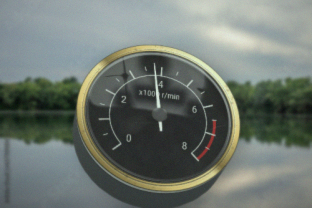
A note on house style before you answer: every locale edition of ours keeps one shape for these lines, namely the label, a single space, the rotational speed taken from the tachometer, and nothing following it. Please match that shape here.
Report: 3750 rpm
